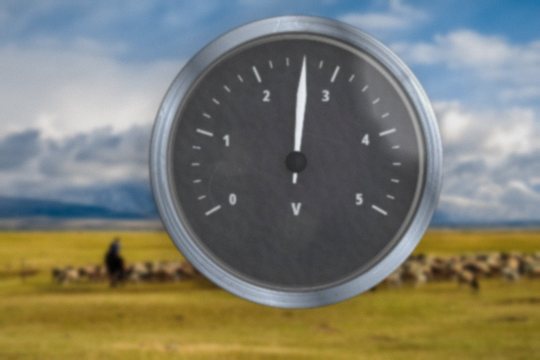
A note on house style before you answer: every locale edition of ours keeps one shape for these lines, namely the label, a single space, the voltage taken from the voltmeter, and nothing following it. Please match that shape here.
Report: 2.6 V
